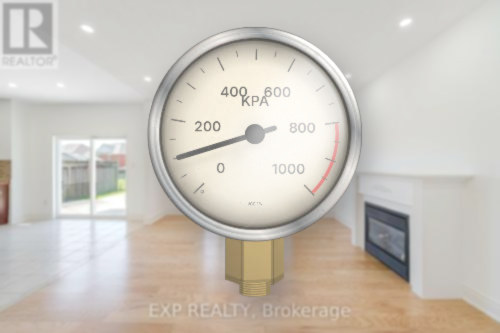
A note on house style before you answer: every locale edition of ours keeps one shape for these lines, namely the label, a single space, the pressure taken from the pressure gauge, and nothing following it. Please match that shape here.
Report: 100 kPa
